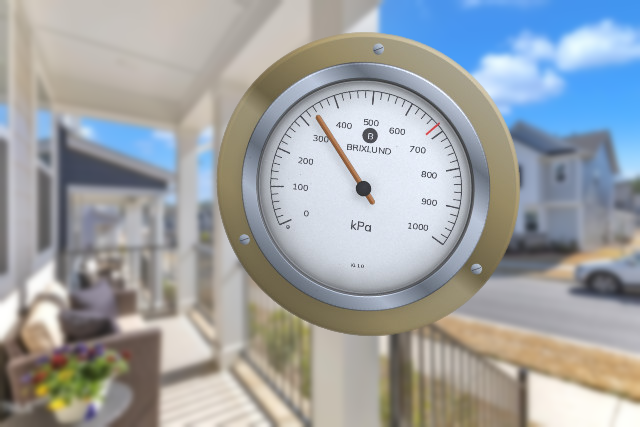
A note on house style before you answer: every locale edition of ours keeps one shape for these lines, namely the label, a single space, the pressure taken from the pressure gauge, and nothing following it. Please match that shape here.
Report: 340 kPa
